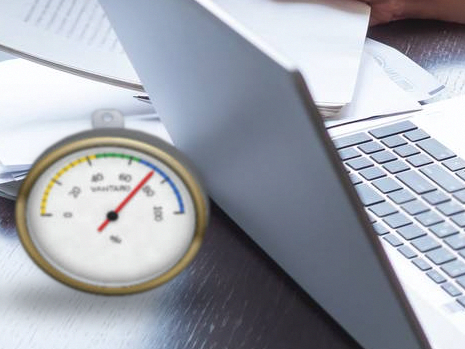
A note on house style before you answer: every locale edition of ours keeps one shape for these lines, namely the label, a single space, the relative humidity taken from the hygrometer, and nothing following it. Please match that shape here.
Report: 72 %
